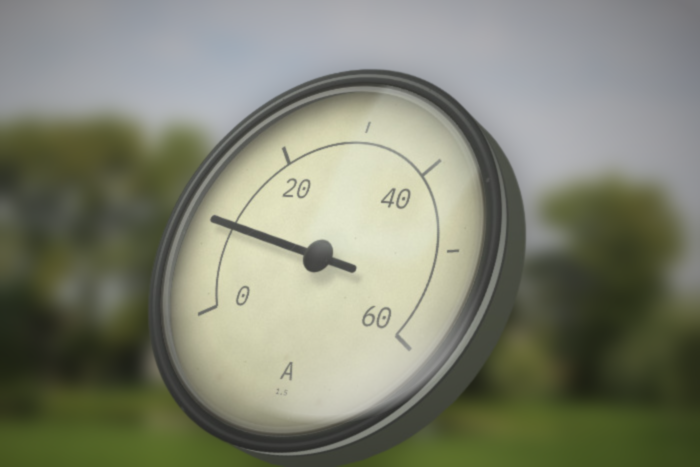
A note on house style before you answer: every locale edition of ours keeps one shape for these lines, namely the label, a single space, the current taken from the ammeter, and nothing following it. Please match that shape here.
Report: 10 A
